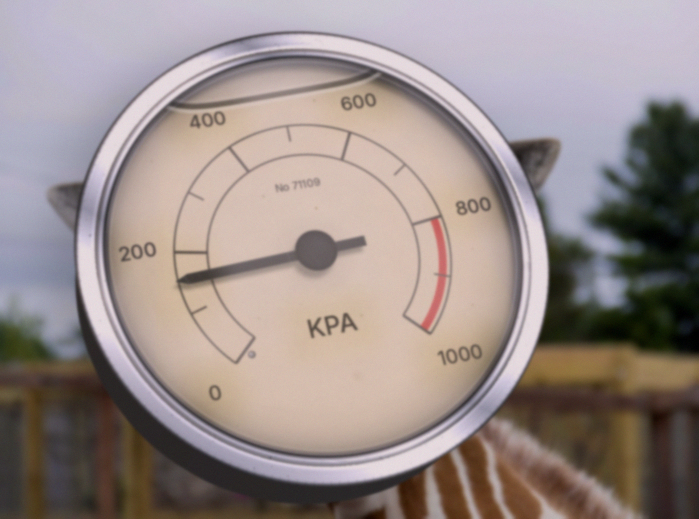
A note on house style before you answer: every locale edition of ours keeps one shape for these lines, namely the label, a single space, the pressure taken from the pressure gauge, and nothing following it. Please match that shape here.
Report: 150 kPa
